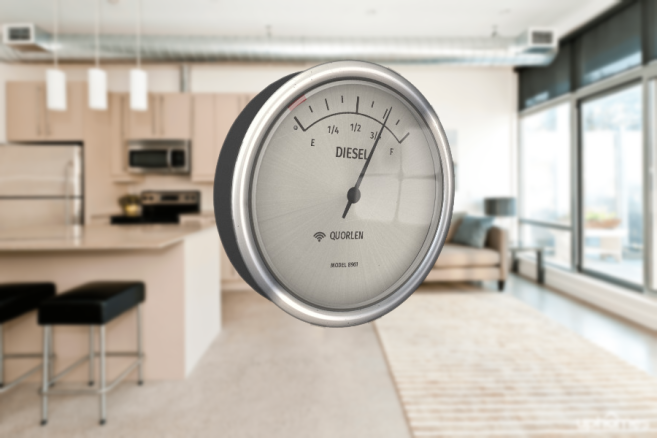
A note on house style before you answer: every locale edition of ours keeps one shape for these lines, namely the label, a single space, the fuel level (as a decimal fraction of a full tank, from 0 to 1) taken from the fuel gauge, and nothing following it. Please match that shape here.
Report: 0.75
